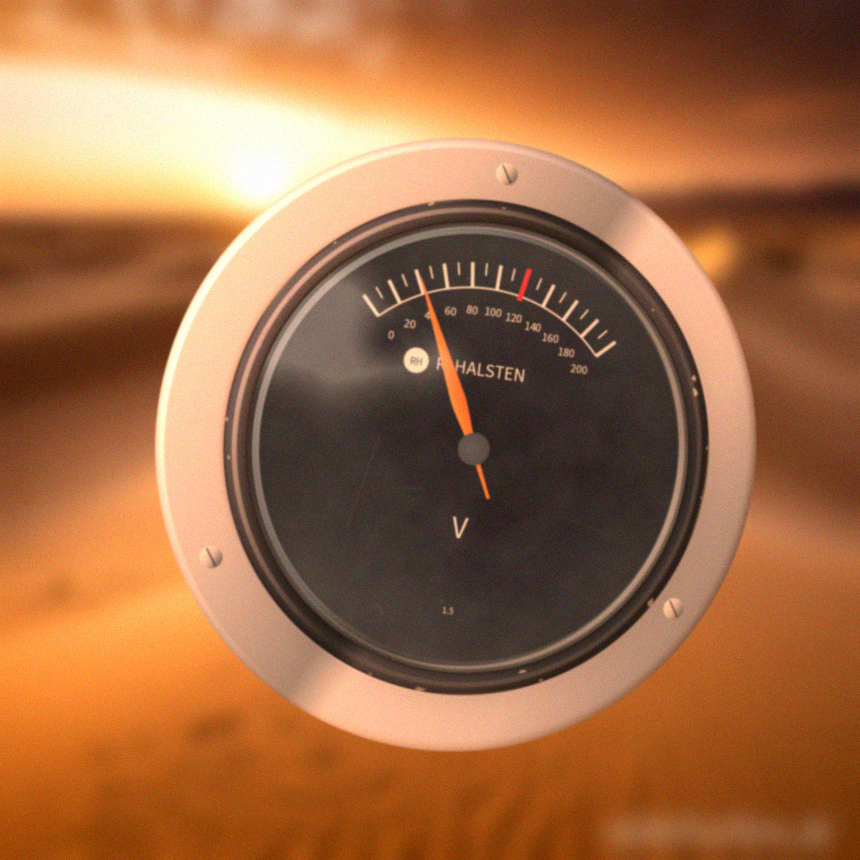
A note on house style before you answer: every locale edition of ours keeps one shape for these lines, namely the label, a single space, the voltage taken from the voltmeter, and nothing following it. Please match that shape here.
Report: 40 V
